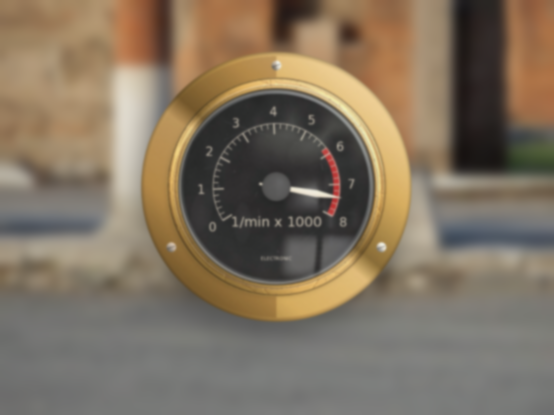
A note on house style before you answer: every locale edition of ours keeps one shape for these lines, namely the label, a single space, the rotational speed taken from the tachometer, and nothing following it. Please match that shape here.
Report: 7400 rpm
